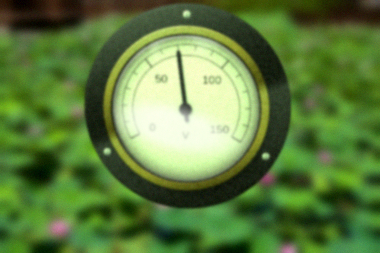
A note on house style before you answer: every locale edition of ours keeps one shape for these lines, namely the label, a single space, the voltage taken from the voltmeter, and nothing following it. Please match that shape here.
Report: 70 V
